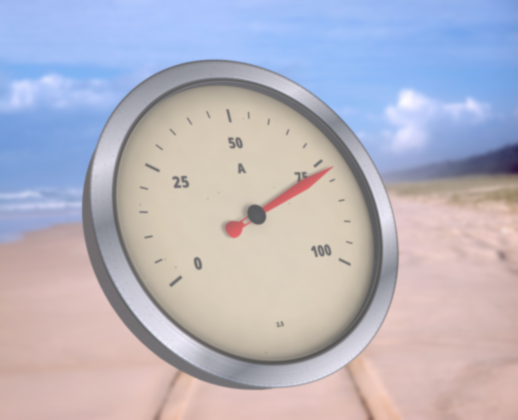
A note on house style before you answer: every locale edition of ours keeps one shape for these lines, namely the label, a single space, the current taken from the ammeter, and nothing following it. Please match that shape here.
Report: 77.5 A
